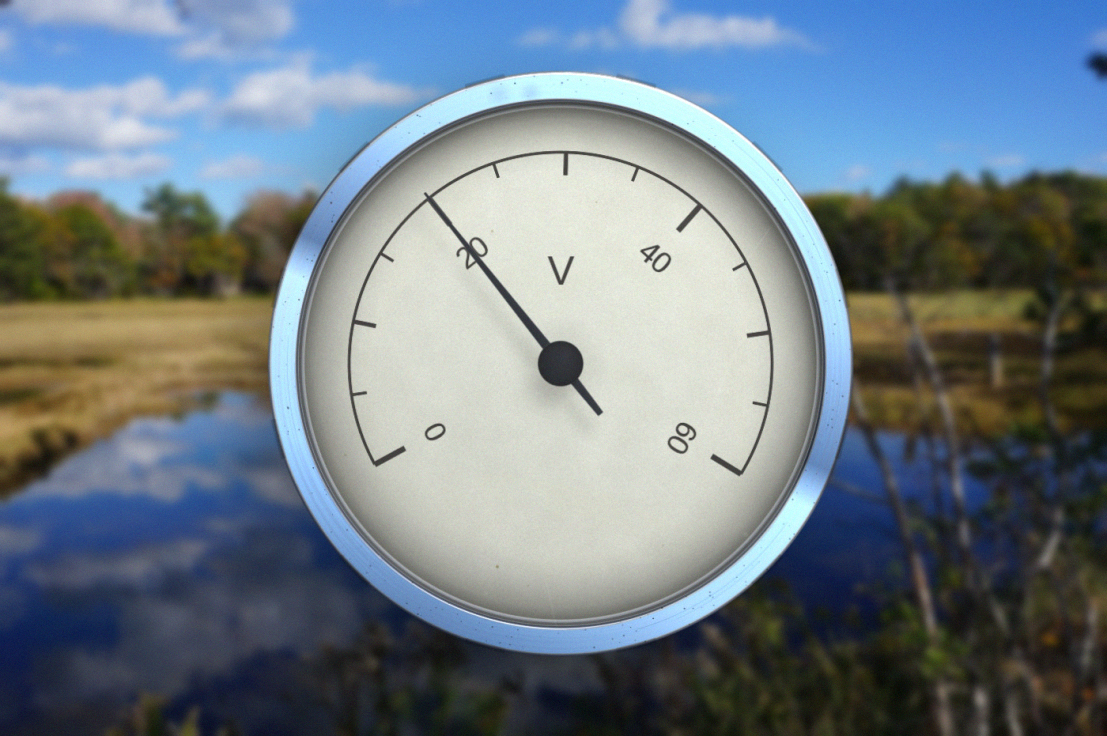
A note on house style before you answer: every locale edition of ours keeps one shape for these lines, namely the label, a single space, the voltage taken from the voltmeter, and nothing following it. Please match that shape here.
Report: 20 V
